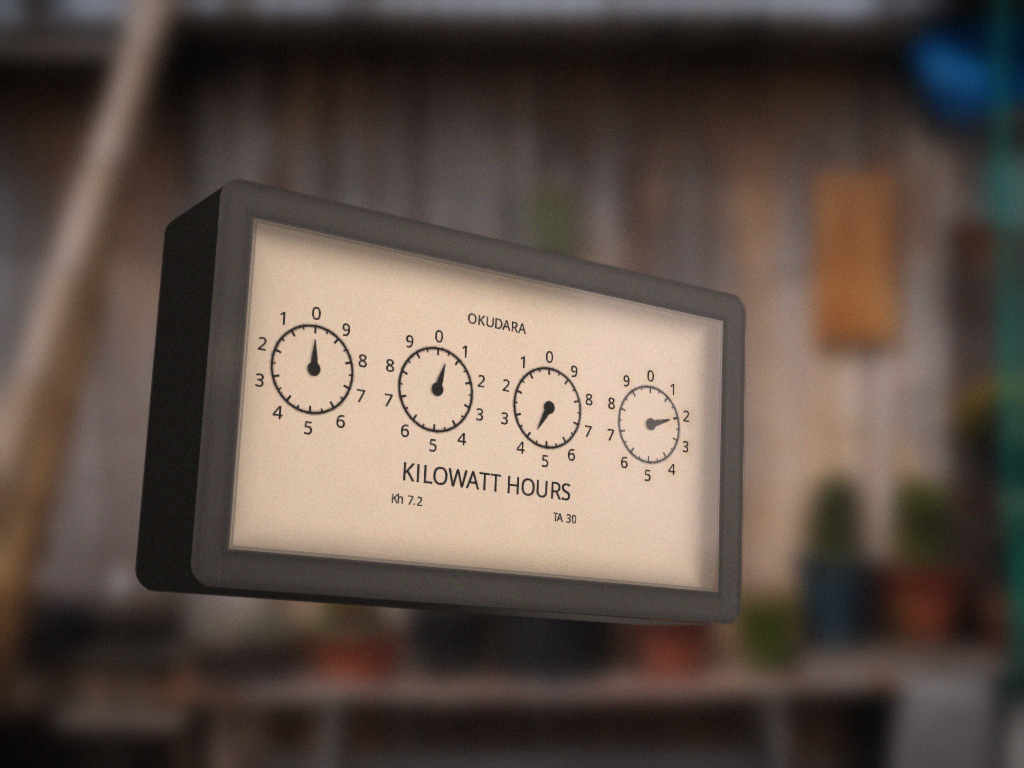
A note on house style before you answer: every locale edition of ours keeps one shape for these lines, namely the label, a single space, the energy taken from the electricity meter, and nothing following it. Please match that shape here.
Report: 42 kWh
